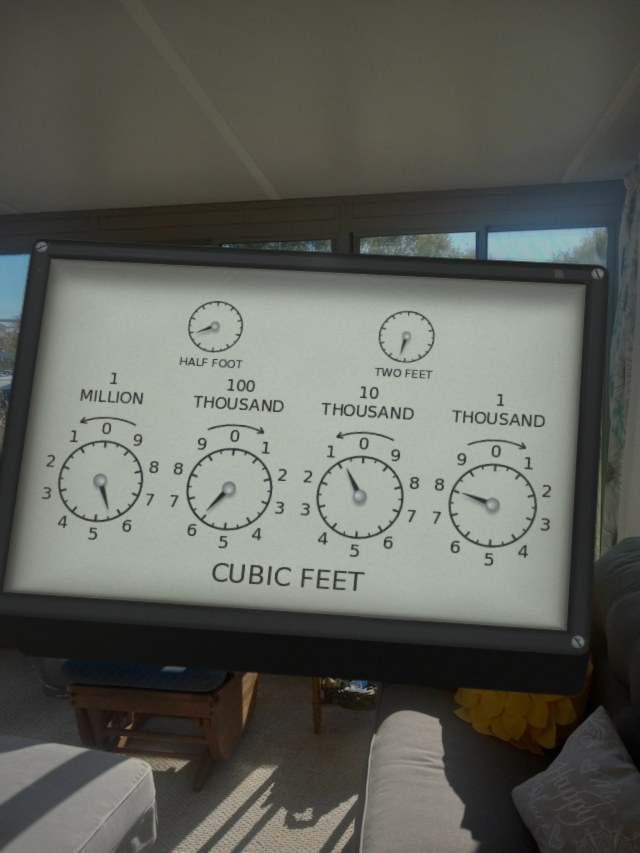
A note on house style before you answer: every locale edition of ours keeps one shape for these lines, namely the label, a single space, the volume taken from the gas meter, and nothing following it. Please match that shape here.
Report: 560800 ft³
